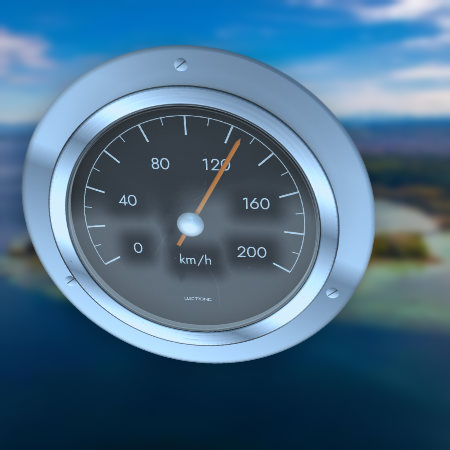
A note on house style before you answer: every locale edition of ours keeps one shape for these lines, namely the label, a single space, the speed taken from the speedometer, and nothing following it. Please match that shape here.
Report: 125 km/h
